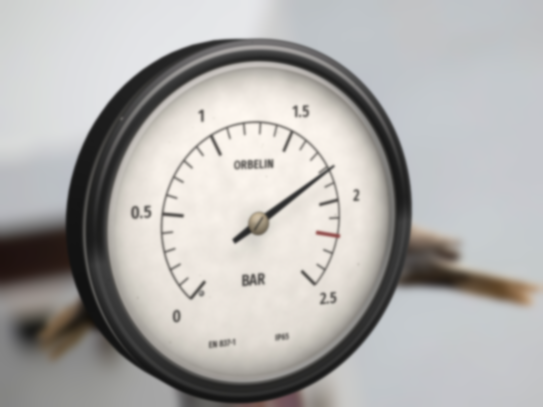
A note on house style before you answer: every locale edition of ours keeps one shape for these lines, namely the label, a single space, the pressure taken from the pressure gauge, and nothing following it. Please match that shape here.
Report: 1.8 bar
